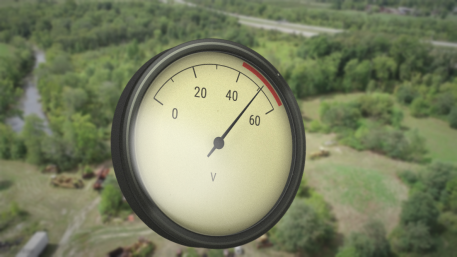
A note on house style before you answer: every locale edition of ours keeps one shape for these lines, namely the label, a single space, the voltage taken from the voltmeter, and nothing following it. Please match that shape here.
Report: 50 V
